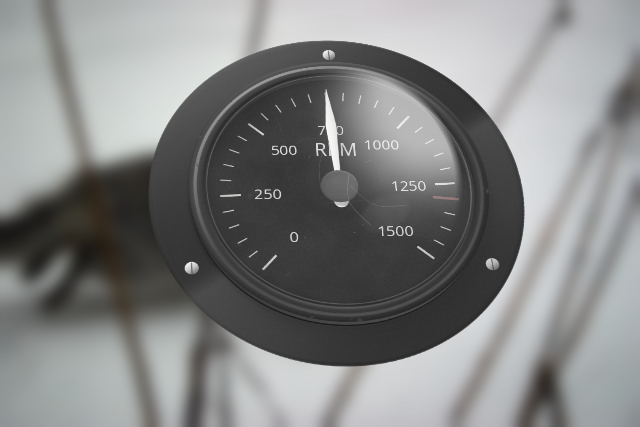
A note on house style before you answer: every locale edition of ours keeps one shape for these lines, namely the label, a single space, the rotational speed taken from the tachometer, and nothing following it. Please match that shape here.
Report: 750 rpm
